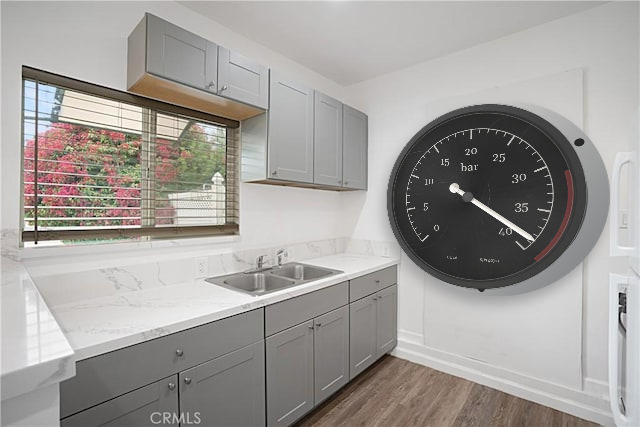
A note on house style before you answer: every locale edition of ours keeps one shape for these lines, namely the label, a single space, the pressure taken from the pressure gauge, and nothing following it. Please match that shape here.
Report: 38.5 bar
